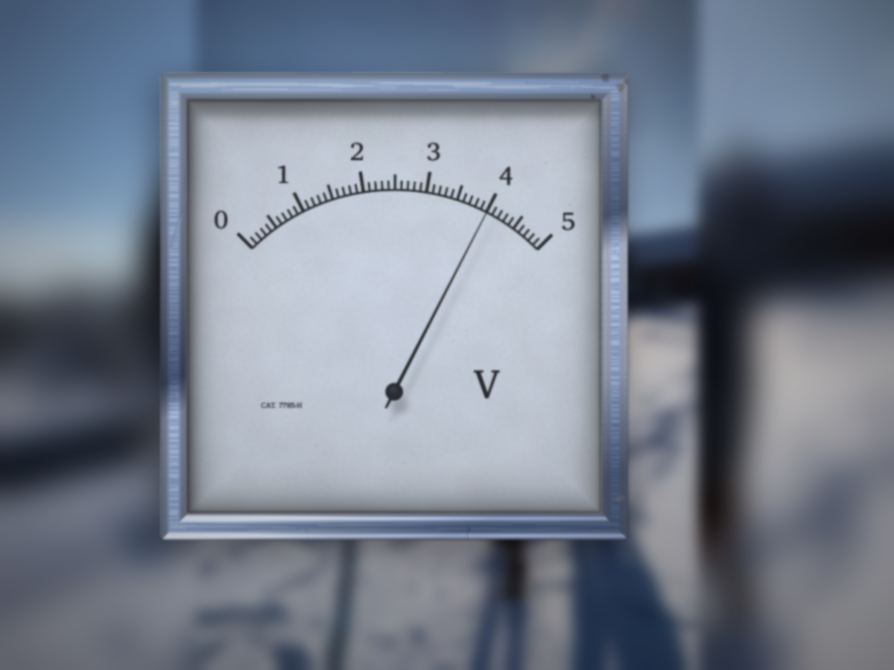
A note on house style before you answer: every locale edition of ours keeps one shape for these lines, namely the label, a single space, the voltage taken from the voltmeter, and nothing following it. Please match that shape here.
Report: 4 V
